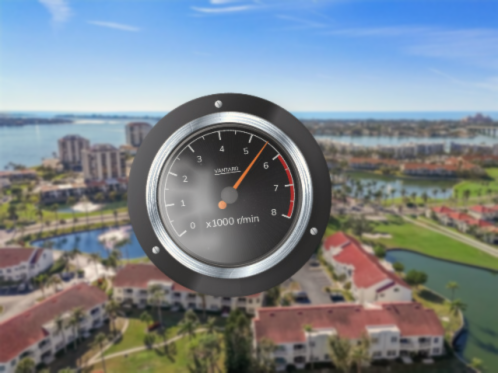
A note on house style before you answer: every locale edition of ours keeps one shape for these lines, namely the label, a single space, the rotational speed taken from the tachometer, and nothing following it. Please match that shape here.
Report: 5500 rpm
